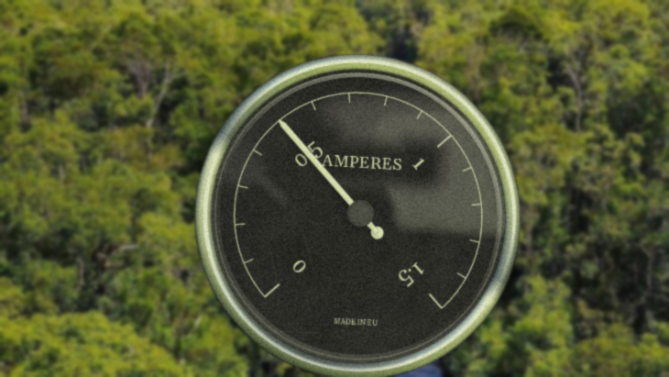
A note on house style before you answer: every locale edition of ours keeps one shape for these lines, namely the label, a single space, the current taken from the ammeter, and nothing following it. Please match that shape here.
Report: 0.5 A
